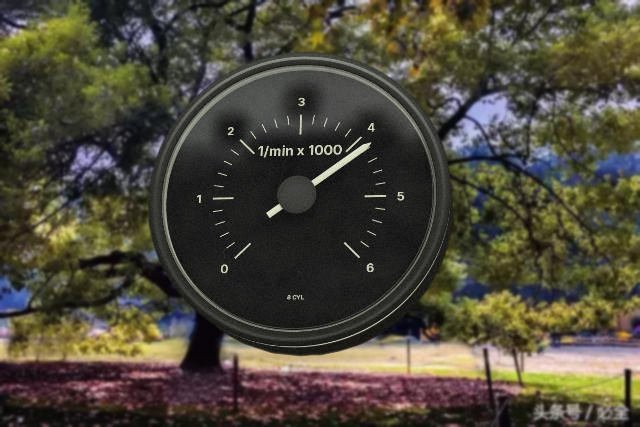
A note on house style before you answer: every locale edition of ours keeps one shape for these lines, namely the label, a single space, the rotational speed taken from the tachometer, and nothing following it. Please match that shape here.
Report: 4200 rpm
